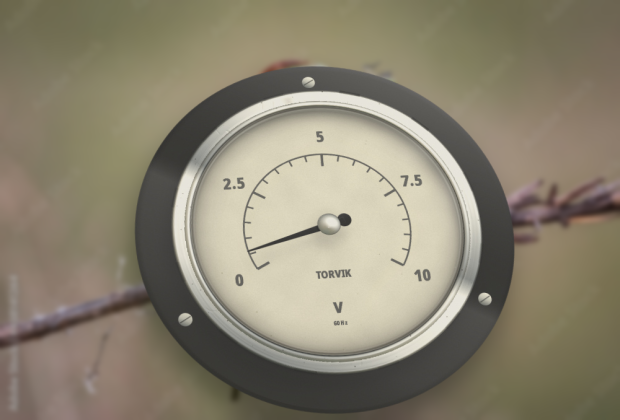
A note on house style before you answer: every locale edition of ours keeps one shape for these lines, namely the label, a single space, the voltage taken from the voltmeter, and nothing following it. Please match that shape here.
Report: 0.5 V
